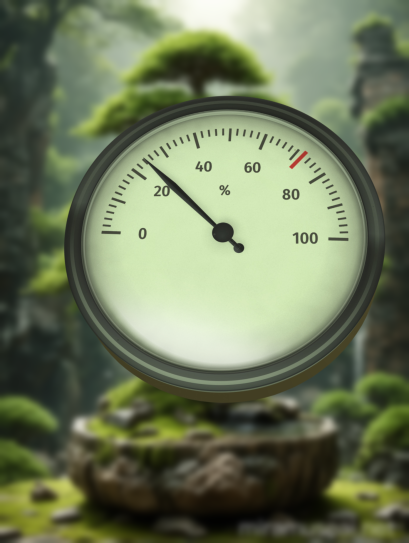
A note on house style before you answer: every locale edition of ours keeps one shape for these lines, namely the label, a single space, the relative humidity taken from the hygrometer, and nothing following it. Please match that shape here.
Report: 24 %
